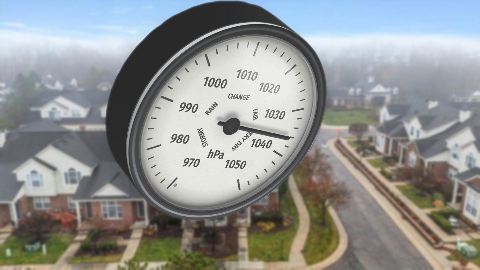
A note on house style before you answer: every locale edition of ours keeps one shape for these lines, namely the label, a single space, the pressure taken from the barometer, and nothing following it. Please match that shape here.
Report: 1036 hPa
